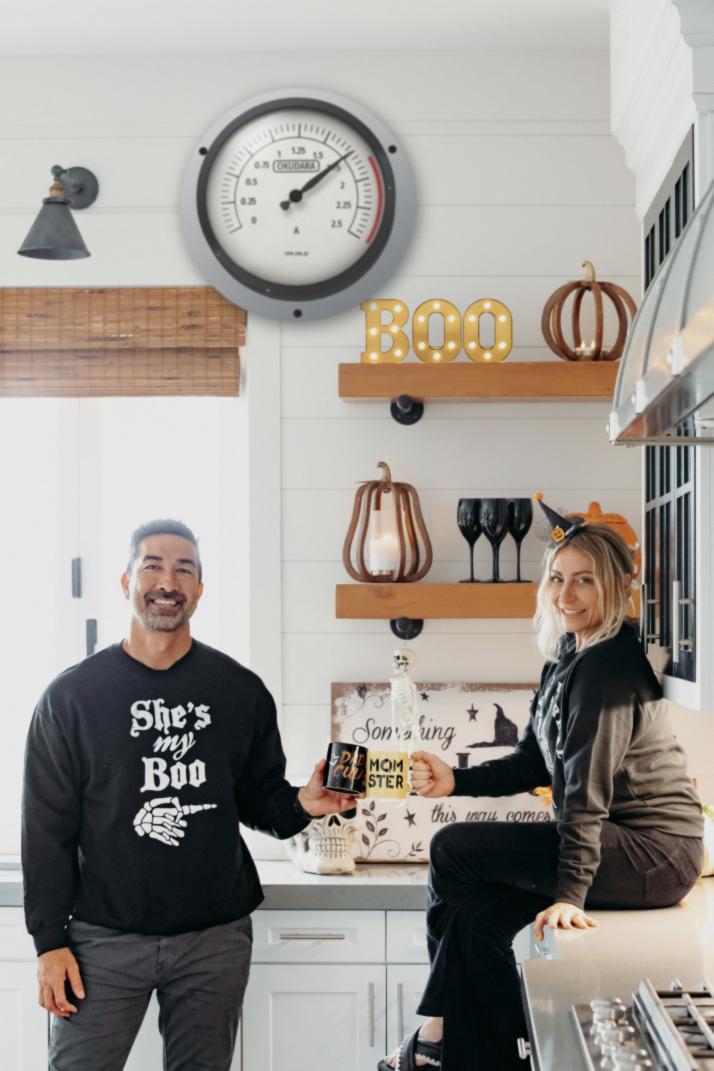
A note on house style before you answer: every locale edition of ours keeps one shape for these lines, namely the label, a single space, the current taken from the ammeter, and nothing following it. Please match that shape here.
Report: 1.75 A
